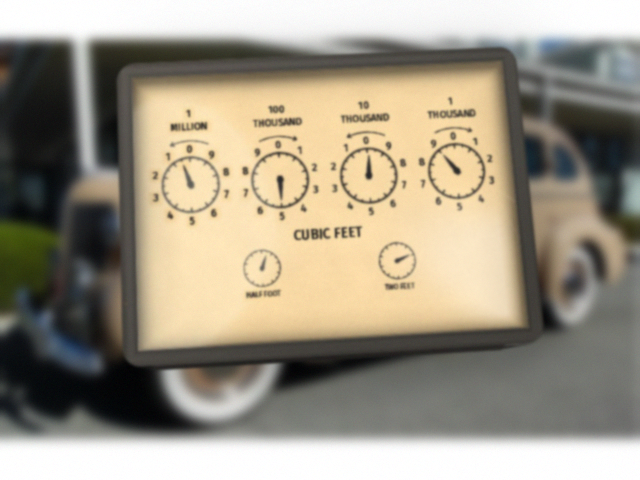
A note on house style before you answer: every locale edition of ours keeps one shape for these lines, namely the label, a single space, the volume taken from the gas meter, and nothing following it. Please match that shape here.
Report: 49900 ft³
